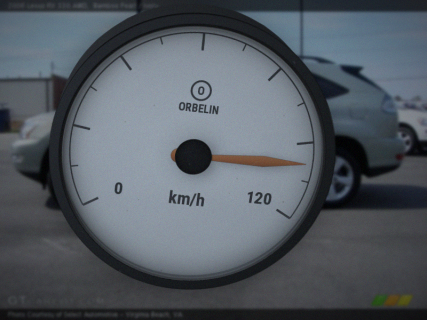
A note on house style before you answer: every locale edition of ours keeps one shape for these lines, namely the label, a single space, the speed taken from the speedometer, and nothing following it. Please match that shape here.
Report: 105 km/h
